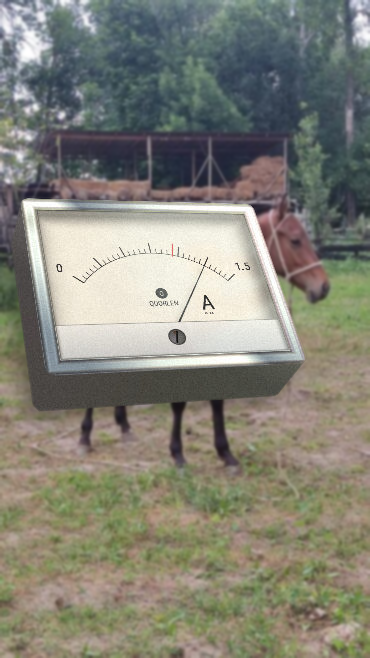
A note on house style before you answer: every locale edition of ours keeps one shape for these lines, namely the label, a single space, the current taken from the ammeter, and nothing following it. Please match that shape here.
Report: 1.25 A
